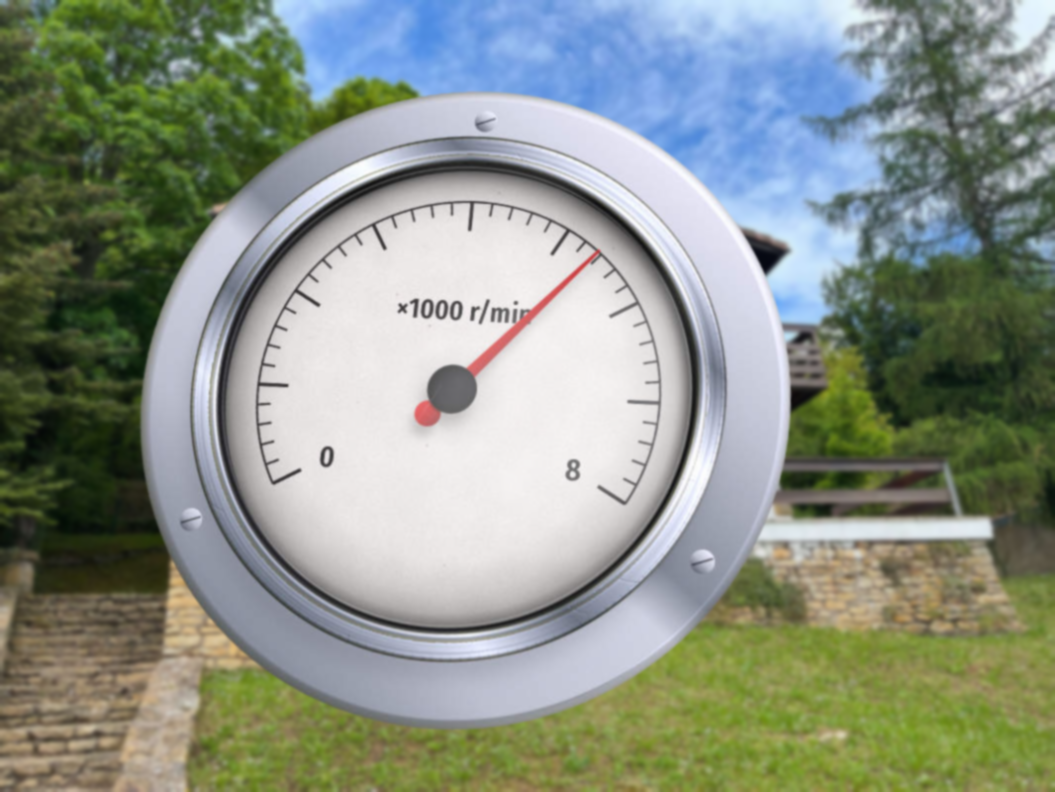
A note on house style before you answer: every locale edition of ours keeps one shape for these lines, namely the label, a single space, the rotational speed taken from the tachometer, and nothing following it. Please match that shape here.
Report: 5400 rpm
